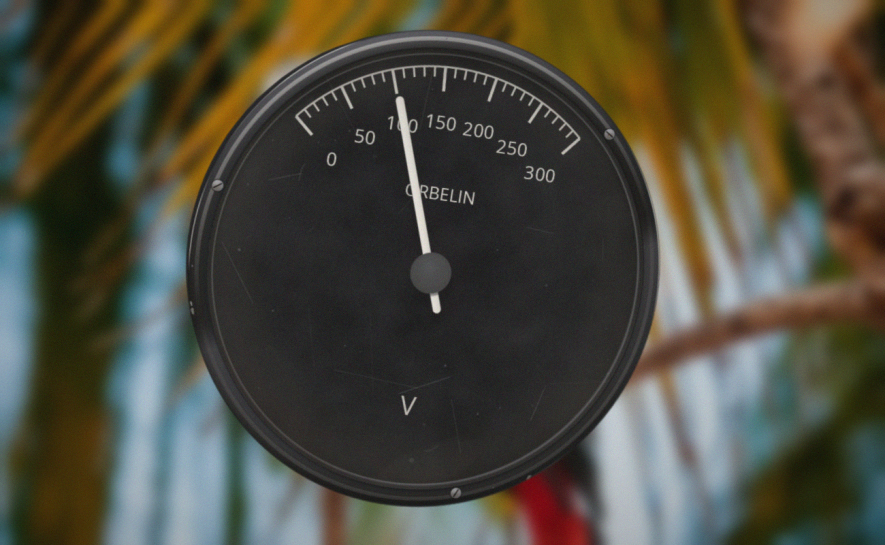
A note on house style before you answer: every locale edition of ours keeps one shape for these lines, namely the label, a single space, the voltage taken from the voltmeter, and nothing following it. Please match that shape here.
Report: 100 V
